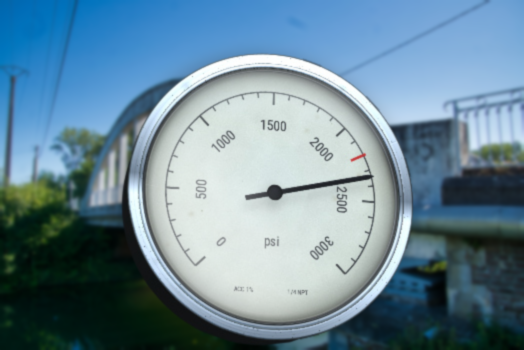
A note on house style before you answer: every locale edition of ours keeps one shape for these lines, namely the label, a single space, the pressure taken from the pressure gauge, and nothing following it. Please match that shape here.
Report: 2350 psi
